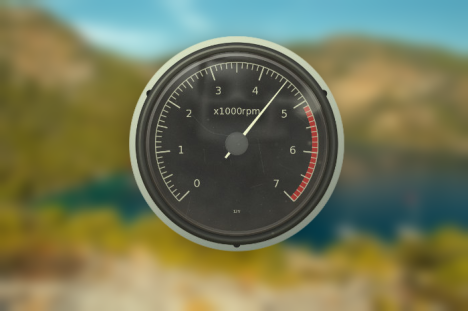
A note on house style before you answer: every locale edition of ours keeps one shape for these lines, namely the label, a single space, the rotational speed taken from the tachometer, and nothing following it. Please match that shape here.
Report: 4500 rpm
